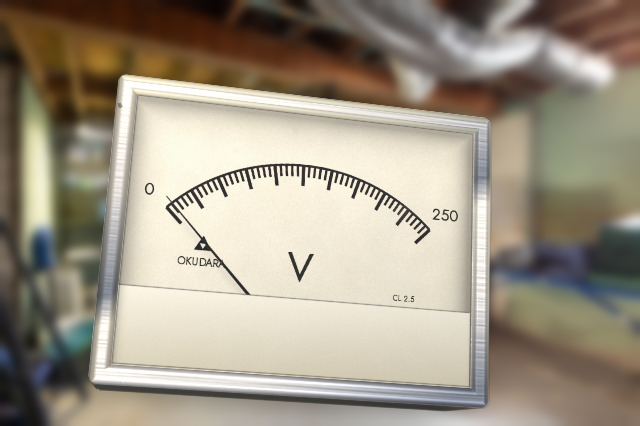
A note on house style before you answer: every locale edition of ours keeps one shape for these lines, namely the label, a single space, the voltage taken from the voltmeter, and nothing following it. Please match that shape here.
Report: 5 V
